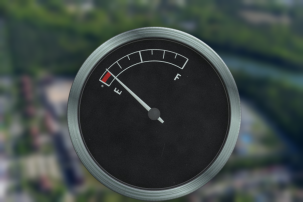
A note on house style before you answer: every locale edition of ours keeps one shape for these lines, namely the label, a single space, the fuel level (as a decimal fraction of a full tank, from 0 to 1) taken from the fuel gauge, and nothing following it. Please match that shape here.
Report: 0.125
